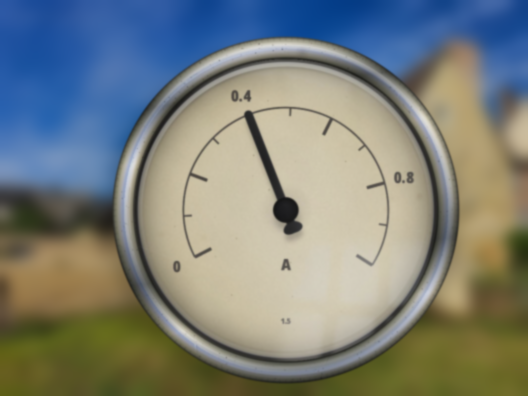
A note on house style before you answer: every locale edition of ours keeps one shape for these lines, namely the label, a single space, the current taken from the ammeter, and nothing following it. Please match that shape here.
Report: 0.4 A
